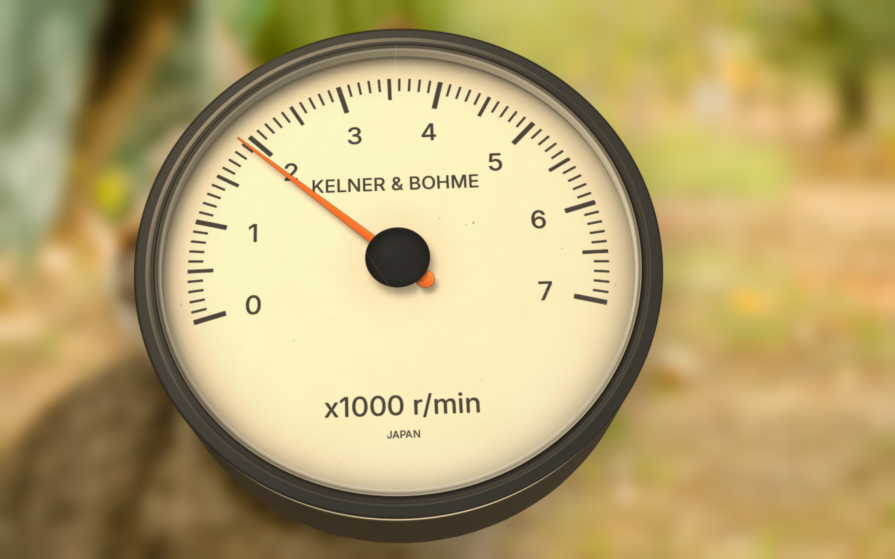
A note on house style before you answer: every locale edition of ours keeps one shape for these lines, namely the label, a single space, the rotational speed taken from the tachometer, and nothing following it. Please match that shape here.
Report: 1900 rpm
